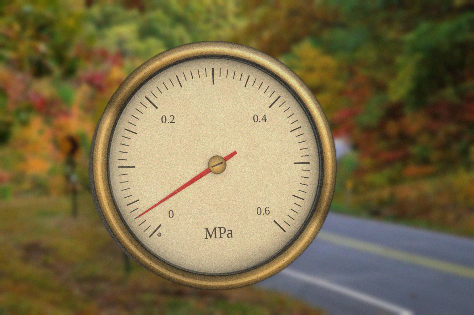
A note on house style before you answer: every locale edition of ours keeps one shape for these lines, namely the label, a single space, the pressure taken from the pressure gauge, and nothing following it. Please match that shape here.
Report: 0.03 MPa
